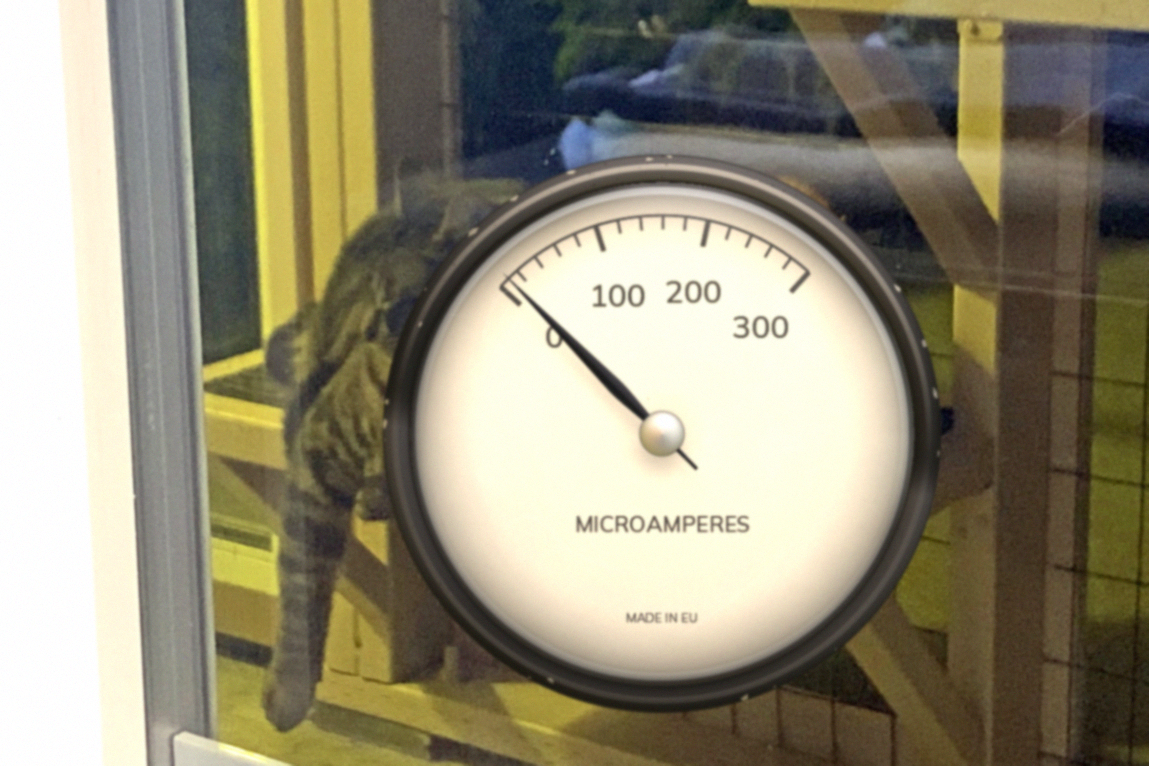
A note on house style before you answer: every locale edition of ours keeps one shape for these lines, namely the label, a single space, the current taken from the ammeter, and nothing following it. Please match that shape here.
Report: 10 µA
